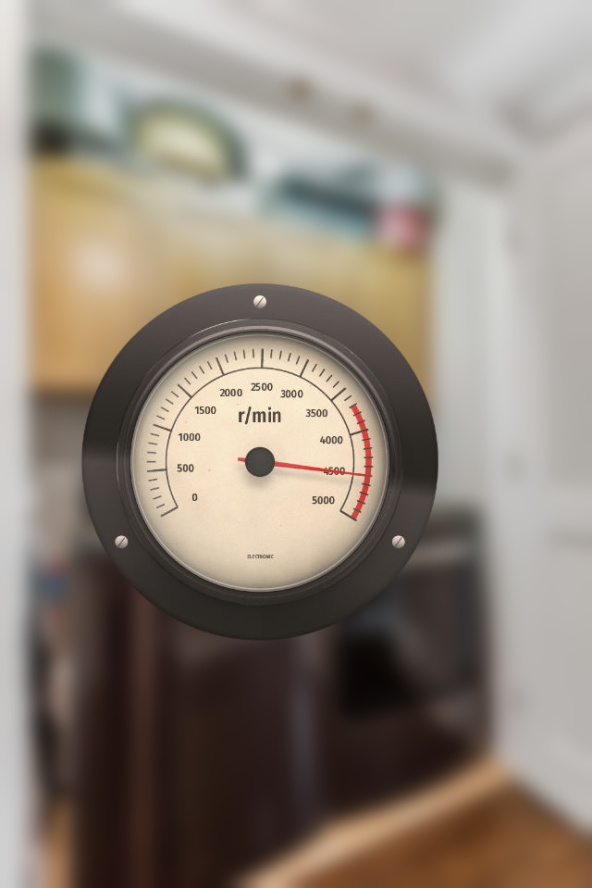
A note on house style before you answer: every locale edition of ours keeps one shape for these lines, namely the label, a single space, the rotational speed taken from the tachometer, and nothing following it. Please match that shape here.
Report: 4500 rpm
